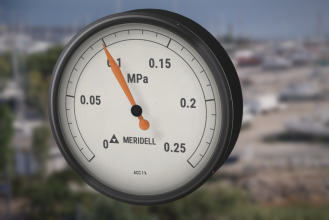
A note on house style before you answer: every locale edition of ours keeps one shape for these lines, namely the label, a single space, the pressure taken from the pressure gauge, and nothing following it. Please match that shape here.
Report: 0.1 MPa
